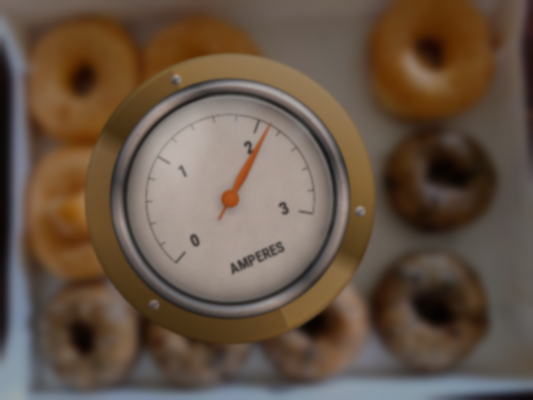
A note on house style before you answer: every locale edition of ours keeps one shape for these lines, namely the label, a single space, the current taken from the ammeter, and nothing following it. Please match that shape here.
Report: 2.1 A
